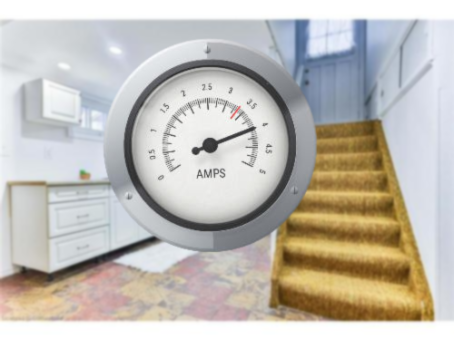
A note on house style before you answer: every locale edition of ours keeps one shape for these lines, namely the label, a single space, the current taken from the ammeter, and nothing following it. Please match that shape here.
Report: 4 A
